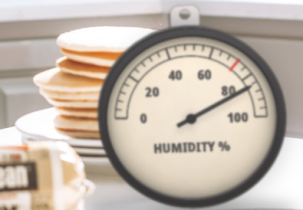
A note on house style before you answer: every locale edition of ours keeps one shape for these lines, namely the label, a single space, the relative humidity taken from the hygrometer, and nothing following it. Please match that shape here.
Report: 84 %
